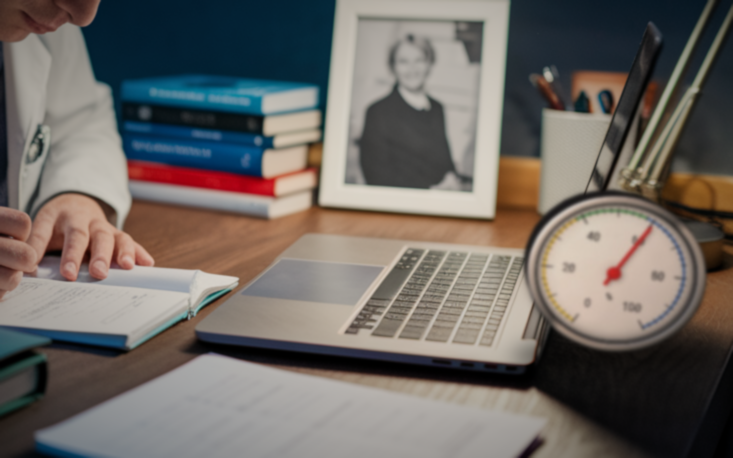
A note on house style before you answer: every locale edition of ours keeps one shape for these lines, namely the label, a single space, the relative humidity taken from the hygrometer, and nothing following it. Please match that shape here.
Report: 60 %
